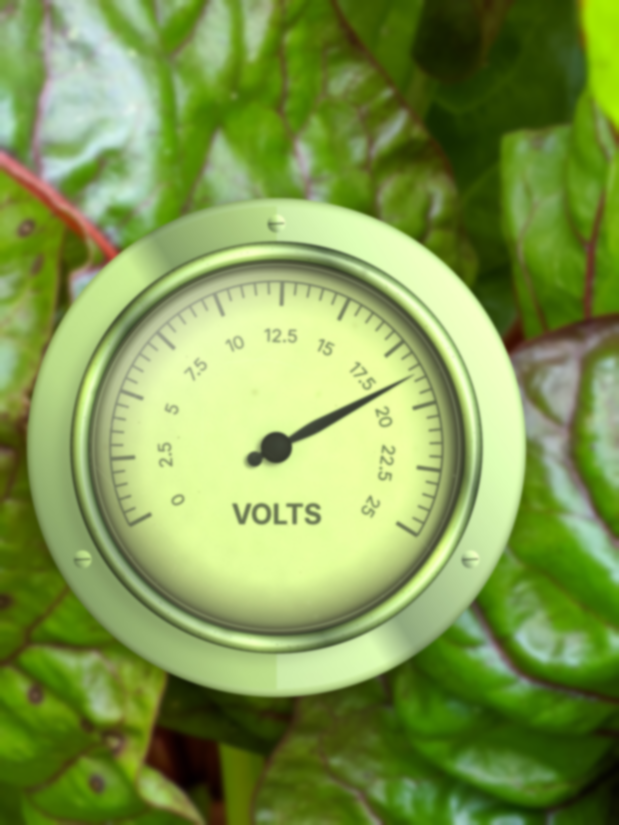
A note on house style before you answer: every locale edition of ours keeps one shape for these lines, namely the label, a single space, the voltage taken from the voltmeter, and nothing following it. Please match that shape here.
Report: 18.75 V
